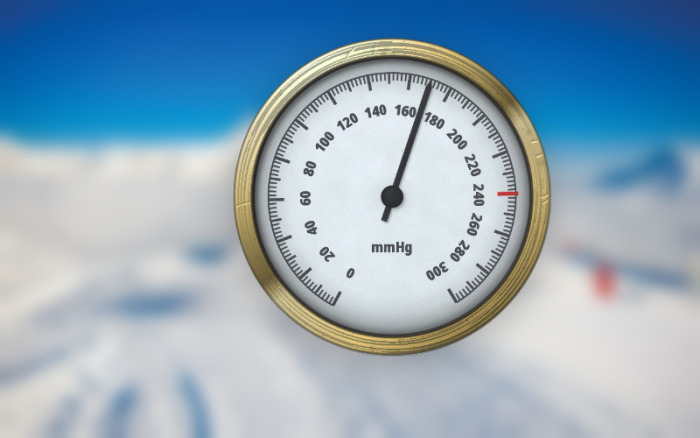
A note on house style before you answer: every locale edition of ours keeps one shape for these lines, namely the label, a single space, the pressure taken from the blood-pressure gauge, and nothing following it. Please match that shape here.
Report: 170 mmHg
